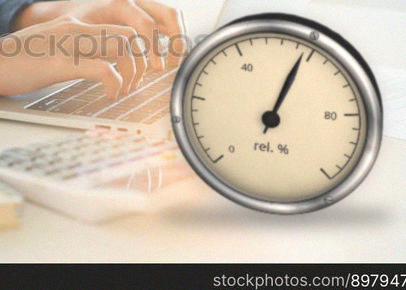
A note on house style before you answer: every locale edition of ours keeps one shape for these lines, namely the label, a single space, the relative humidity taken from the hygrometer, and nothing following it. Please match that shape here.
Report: 58 %
